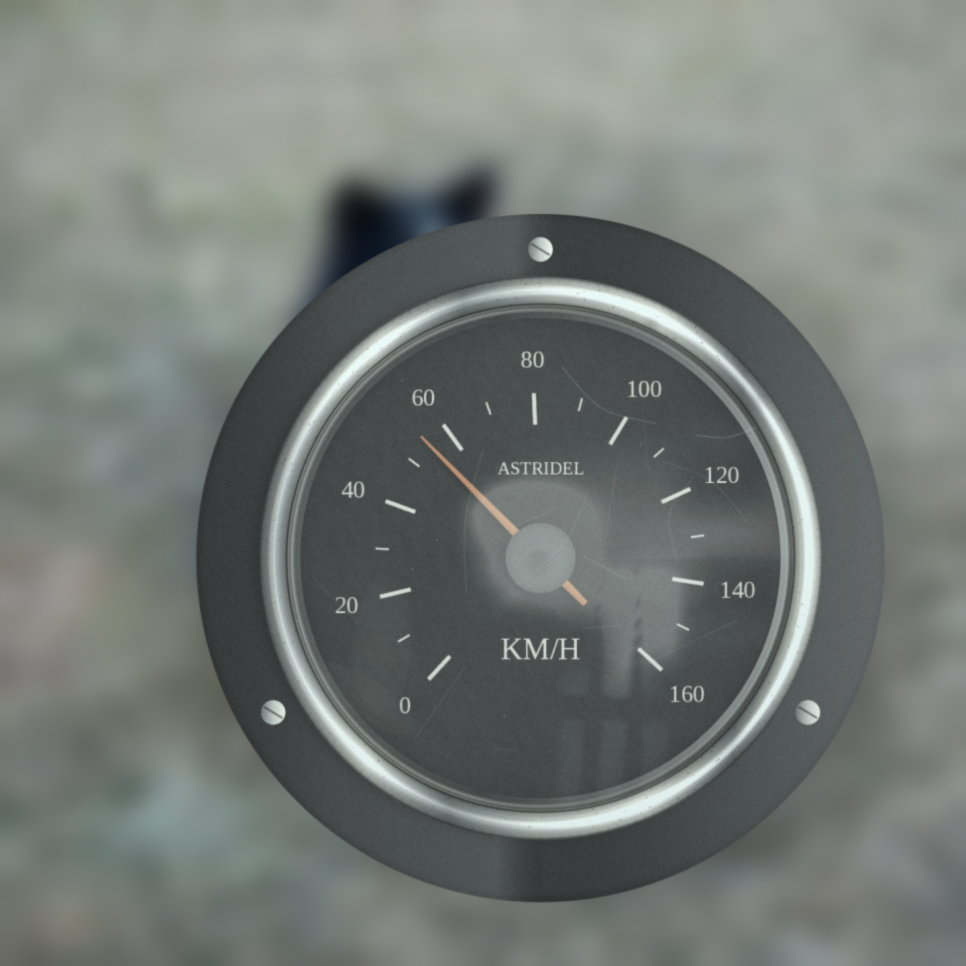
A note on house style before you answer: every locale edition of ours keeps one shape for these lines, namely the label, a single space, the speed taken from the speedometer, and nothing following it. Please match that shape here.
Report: 55 km/h
